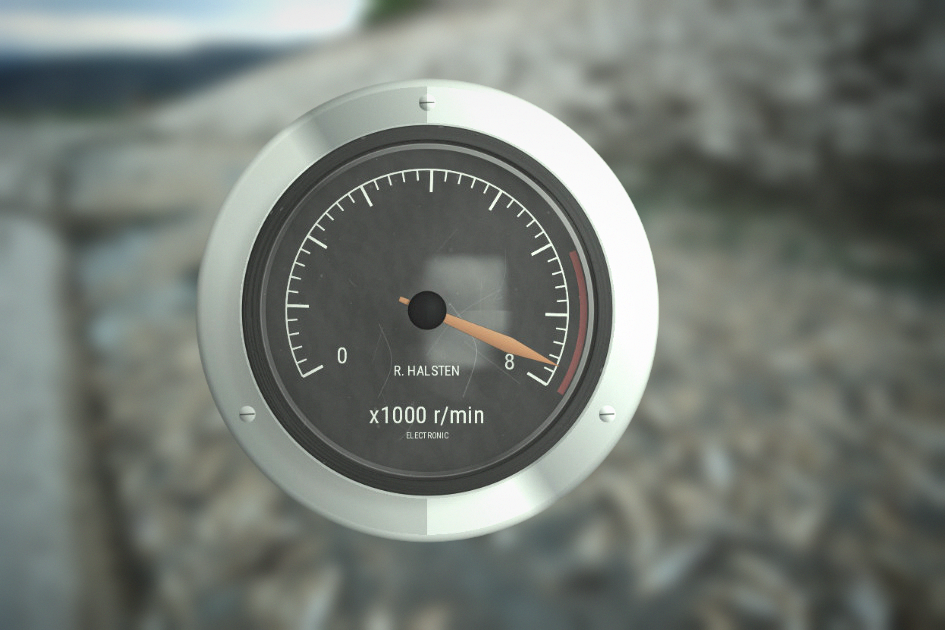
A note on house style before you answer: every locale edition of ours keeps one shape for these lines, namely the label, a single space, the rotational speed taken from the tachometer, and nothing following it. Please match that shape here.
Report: 7700 rpm
